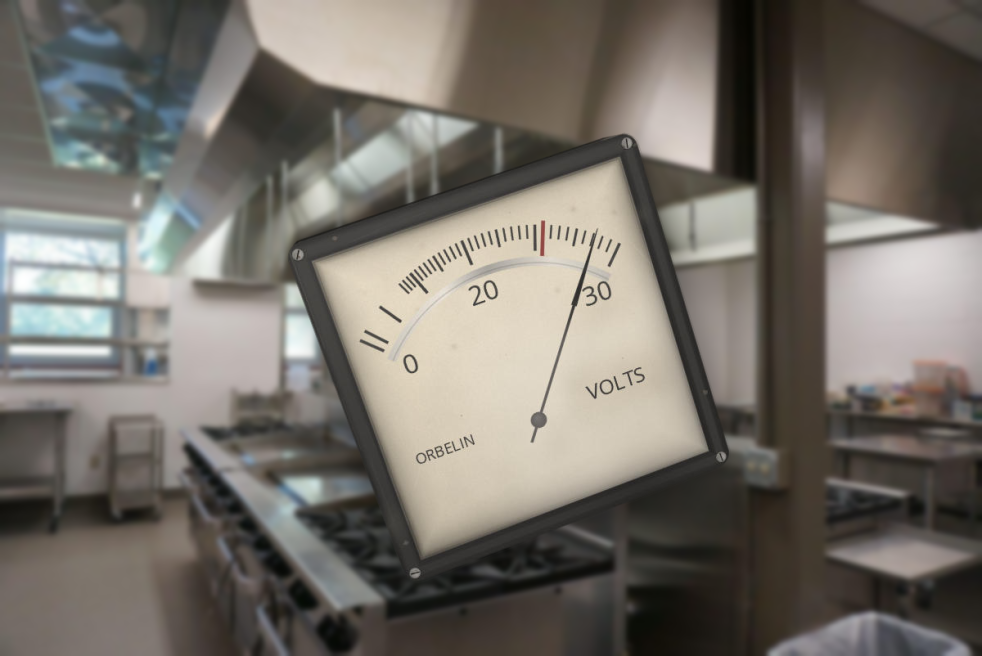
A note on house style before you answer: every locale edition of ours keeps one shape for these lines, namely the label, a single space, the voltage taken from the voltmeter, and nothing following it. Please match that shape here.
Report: 28.5 V
